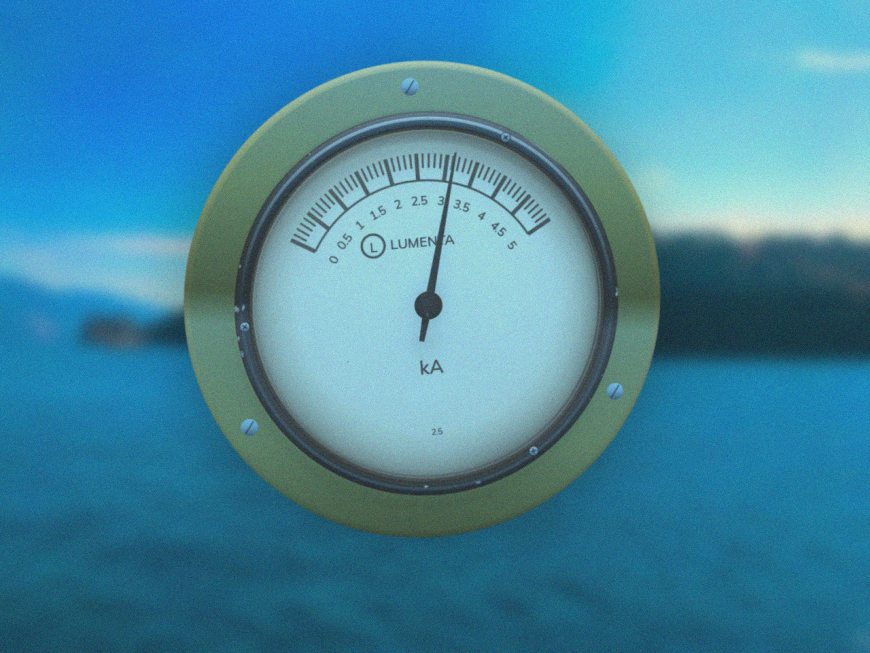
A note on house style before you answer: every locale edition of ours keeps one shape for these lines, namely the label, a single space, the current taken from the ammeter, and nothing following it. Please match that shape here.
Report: 3.1 kA
